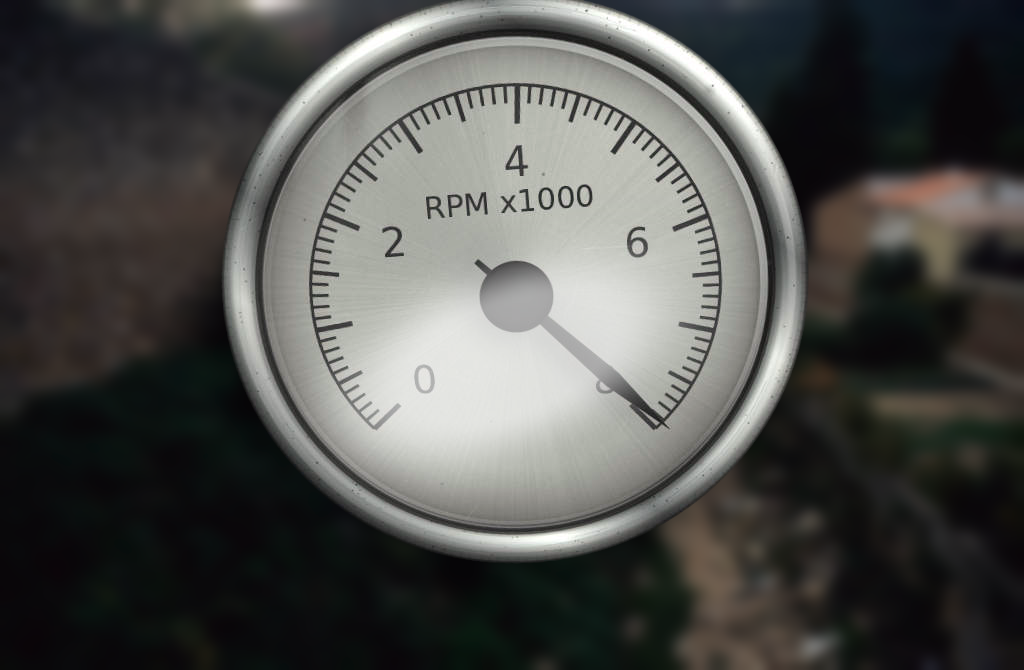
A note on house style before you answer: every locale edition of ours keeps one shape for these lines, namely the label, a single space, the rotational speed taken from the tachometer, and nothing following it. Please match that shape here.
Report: 7900 rpm
